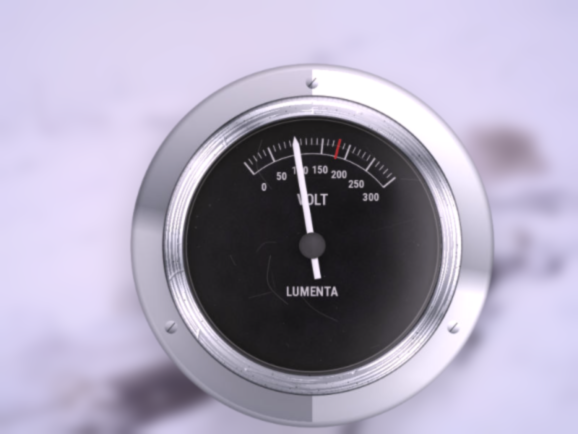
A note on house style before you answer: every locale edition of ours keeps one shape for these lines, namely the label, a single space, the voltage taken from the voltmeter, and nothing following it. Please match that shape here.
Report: 100 V
